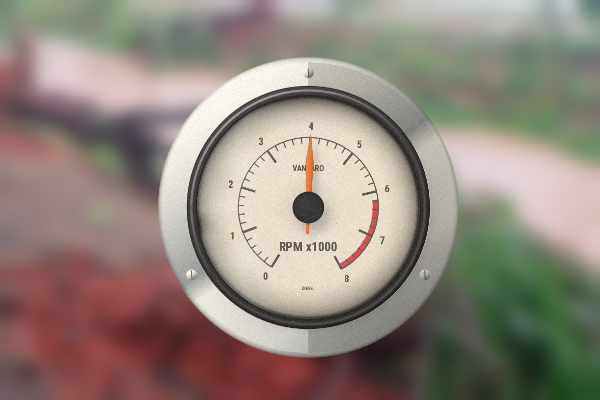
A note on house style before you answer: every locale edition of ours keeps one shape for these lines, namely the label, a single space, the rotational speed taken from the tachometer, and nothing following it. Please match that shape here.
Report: 4000 rpm
